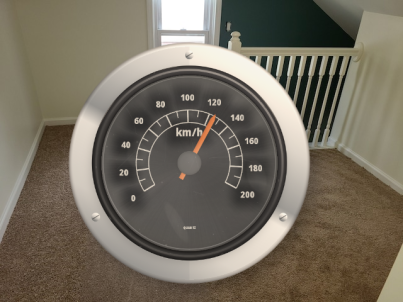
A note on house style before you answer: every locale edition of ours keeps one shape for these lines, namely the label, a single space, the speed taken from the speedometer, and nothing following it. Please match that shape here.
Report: 125 km/h
